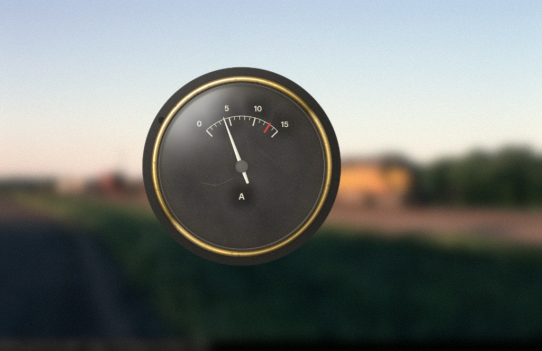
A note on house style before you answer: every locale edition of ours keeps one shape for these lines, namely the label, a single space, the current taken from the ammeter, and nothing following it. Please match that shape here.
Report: 4 A
